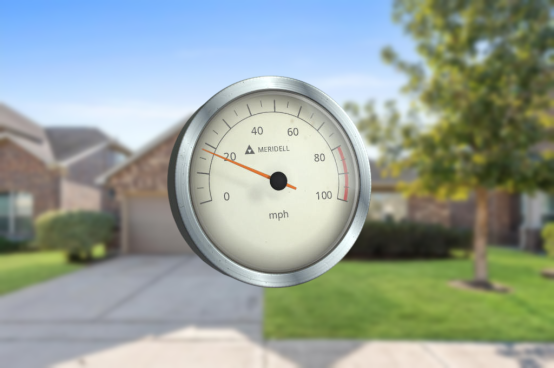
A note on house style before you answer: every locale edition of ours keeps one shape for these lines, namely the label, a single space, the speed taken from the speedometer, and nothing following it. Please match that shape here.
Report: 17.5 mph
